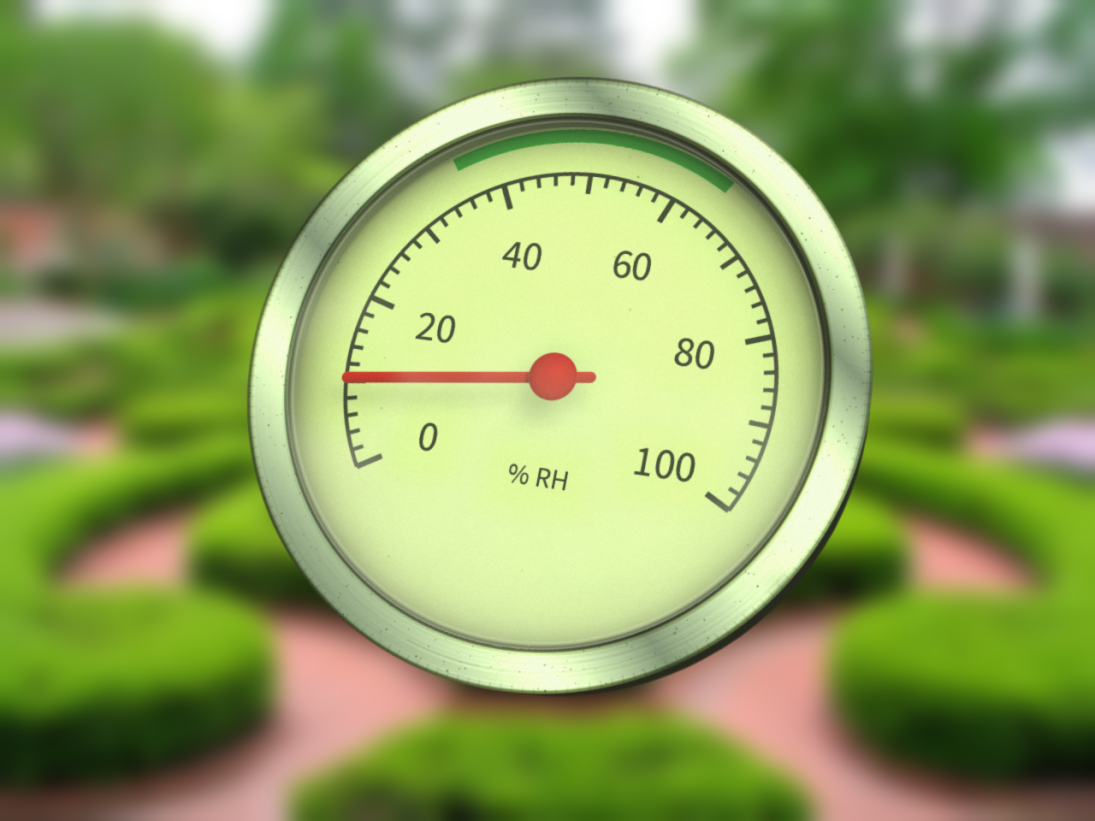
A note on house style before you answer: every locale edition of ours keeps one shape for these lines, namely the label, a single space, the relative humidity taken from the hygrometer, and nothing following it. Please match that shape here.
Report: 10 %
